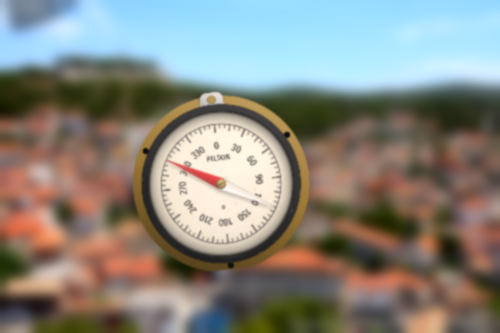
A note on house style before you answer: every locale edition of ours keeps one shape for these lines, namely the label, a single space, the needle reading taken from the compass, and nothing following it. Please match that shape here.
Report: 300 °
